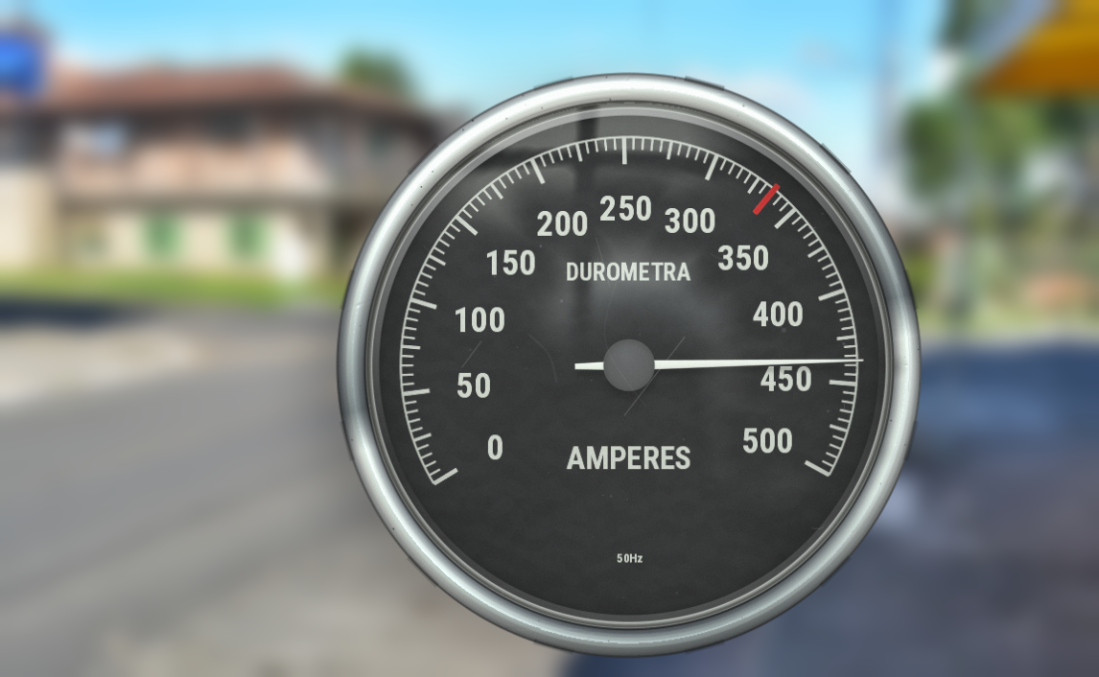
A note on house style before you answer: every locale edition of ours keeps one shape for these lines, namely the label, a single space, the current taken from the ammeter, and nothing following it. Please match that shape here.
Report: 437.5 A
